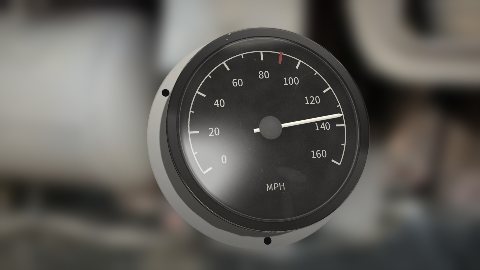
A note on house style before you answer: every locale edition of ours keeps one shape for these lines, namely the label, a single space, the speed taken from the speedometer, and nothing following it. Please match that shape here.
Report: 135 mph
